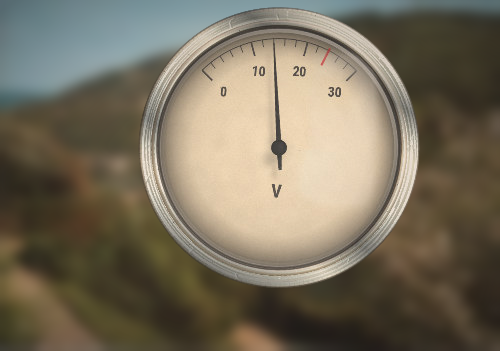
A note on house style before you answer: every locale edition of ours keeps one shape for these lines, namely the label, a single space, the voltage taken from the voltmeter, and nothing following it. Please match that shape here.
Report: 14 V
